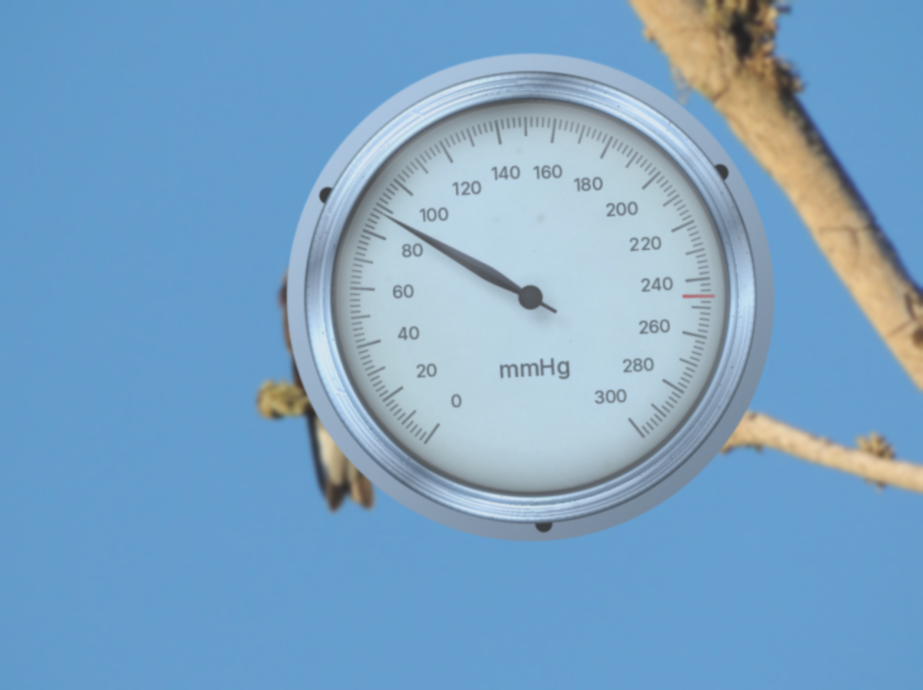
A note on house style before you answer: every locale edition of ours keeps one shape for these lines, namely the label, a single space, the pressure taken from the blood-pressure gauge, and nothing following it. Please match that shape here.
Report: 88 mmHg
